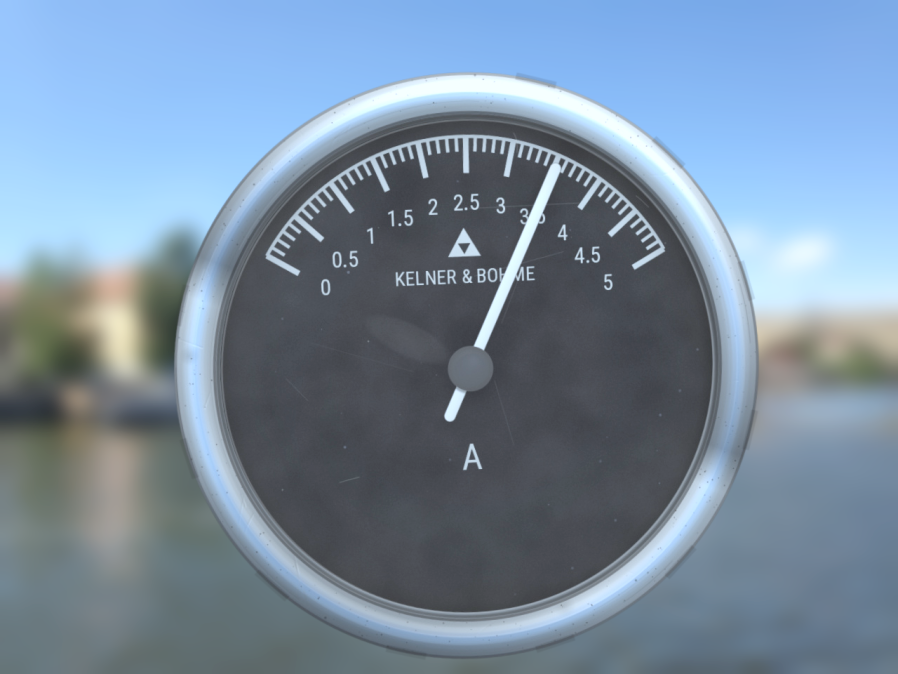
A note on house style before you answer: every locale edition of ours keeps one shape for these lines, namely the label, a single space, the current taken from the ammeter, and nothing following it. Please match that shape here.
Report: 3.5 A
